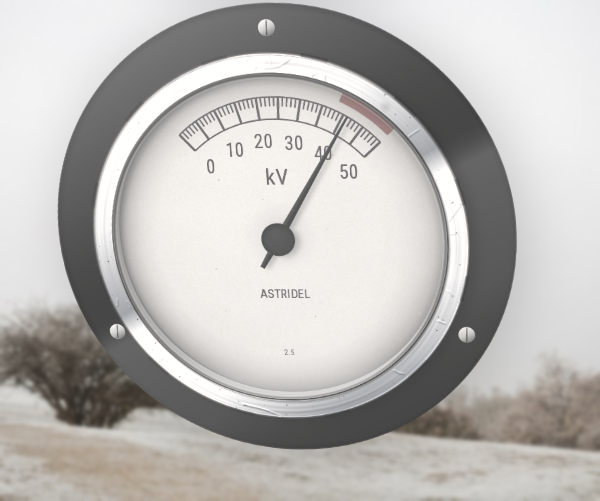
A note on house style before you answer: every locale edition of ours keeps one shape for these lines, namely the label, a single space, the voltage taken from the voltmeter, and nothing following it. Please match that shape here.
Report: 41 kV
